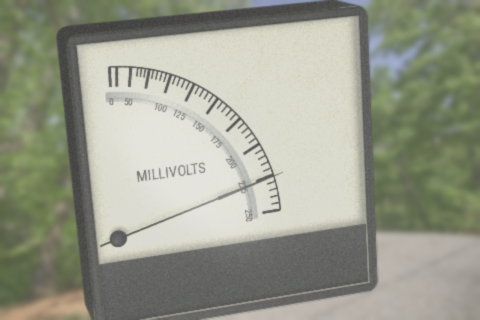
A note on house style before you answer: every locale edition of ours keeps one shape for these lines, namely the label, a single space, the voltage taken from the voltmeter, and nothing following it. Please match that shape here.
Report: 225 mV
